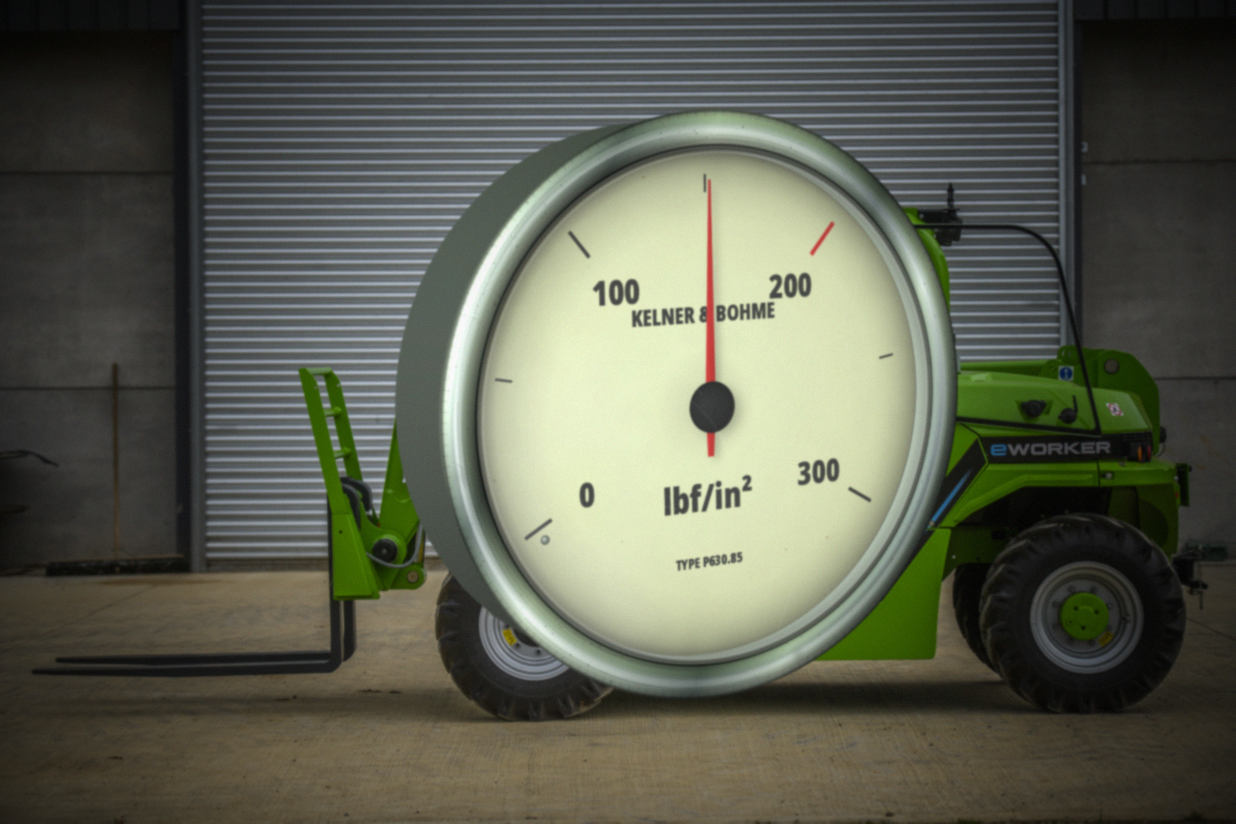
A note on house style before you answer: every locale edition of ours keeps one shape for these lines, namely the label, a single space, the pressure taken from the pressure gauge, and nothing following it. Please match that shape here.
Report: 150 psi
